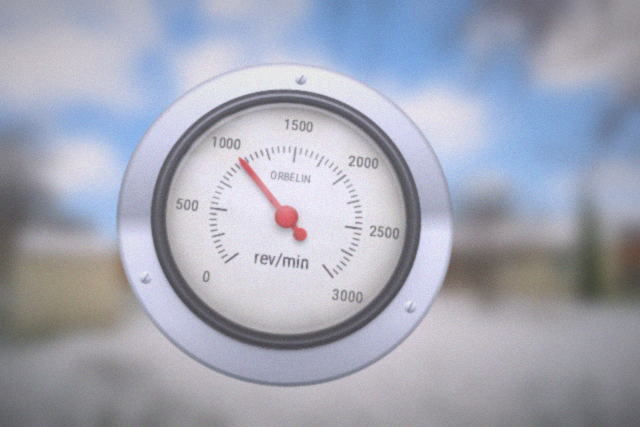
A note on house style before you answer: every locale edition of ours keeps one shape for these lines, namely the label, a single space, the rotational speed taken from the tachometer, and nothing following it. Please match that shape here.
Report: 1000 rpm
